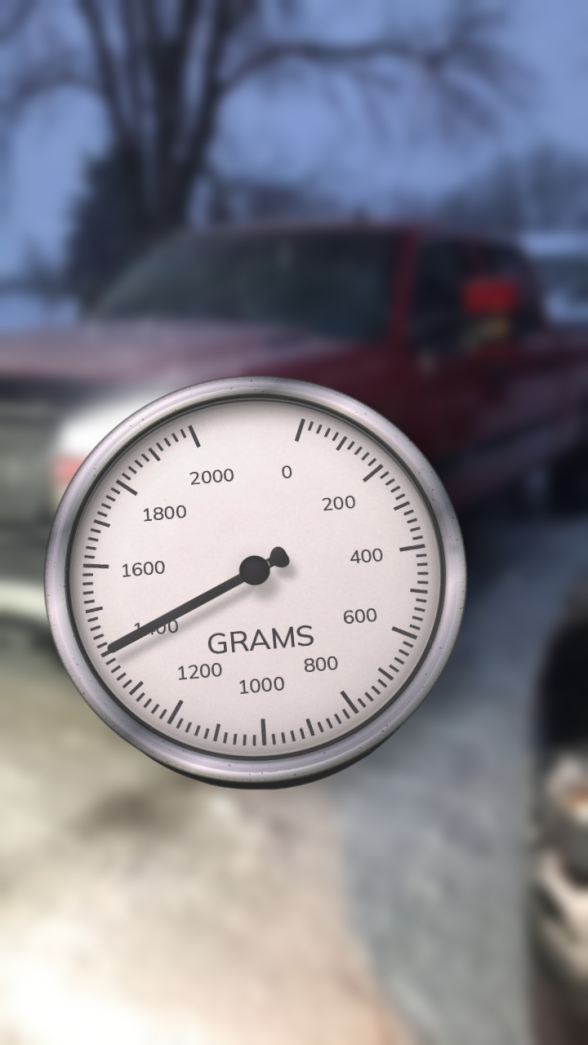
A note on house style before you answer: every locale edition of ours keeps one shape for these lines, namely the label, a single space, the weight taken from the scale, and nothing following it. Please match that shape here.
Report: 1400 g
